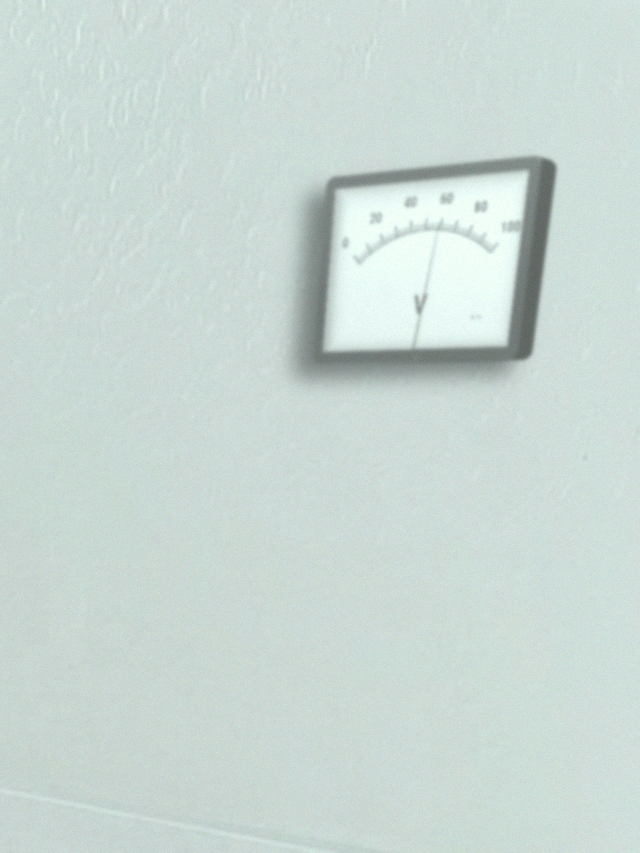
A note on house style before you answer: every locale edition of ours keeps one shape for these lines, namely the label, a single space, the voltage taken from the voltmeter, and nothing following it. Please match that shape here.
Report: 60 V
